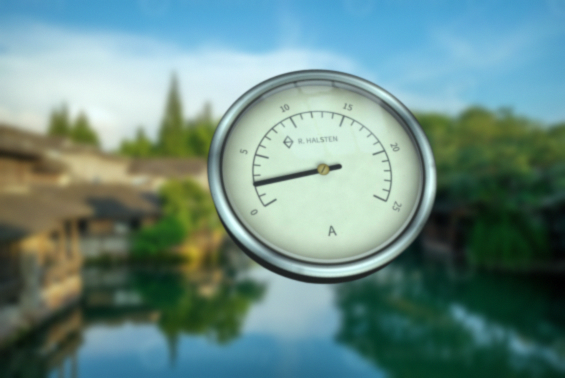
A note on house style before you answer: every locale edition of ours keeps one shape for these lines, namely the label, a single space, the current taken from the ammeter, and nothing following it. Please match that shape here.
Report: 2 A
